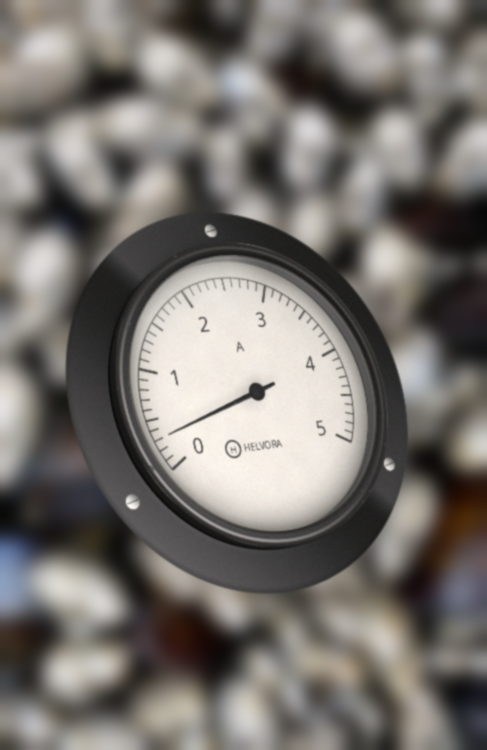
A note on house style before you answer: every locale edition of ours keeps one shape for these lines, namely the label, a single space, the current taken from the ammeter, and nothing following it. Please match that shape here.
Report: 0.3 A
